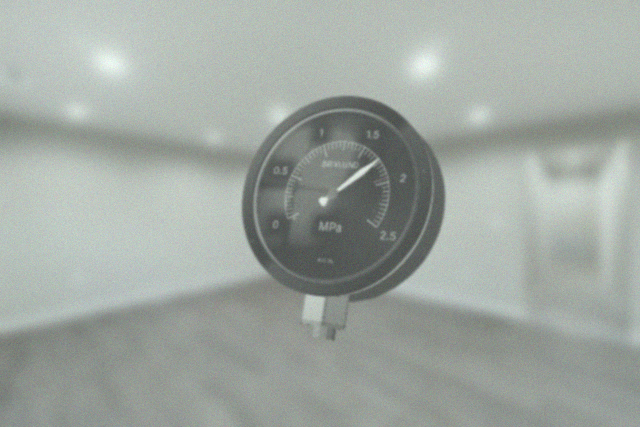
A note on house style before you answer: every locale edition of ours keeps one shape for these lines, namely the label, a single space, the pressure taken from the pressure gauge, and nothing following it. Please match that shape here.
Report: 1.75 MPa
